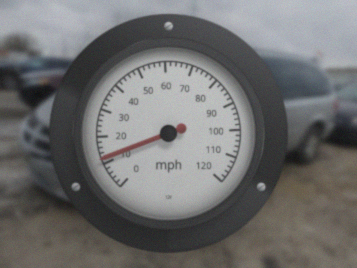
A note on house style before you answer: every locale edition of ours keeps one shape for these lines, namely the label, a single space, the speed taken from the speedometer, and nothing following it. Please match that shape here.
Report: 12 mph
